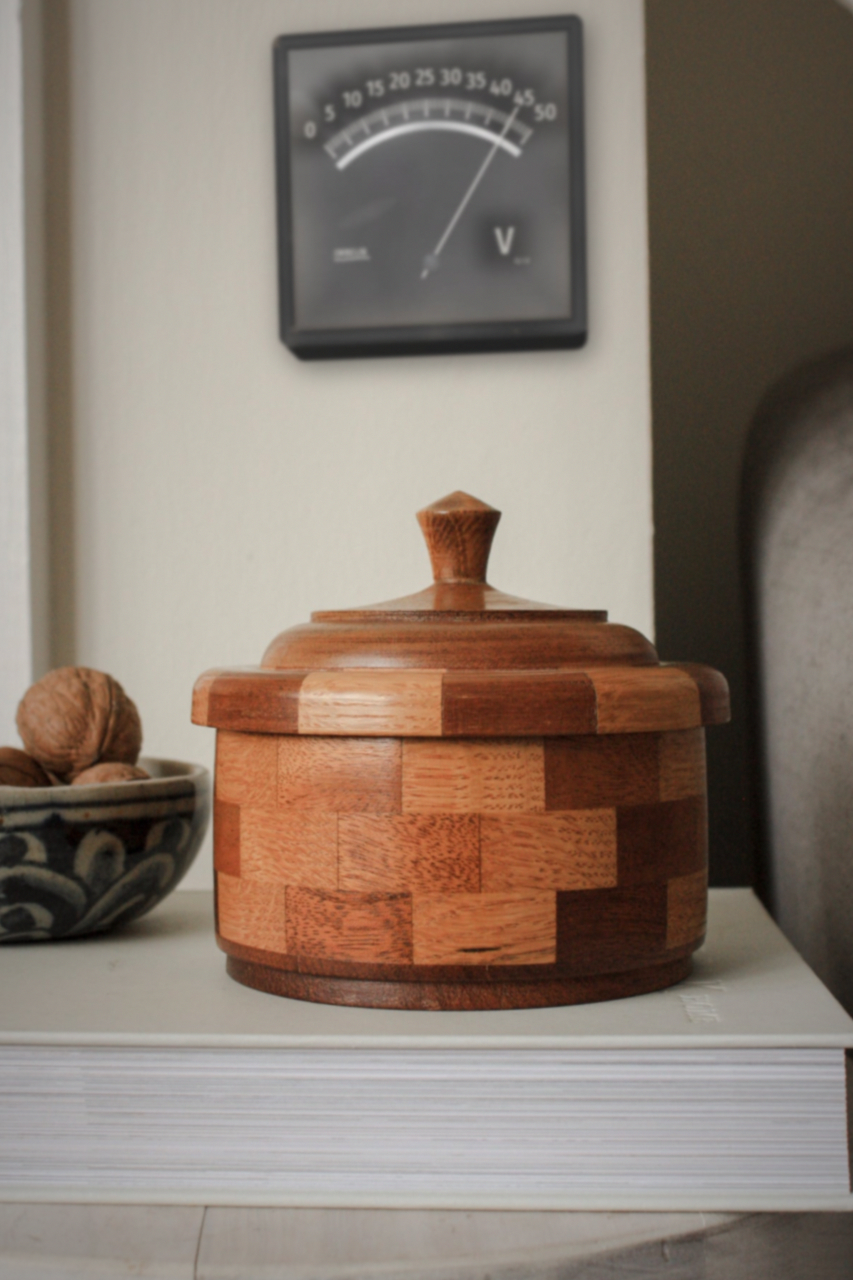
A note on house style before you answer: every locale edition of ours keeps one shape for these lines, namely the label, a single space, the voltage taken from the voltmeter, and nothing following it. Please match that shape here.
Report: 45 V
